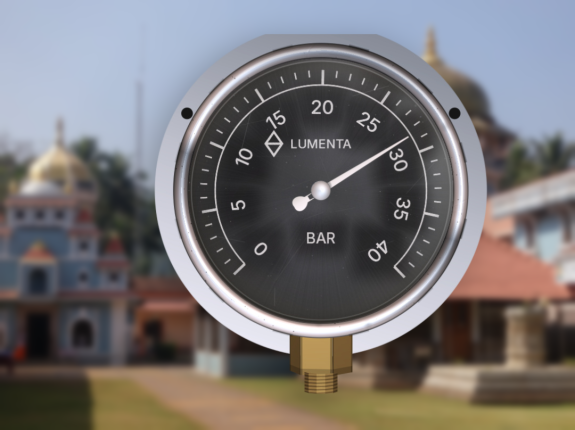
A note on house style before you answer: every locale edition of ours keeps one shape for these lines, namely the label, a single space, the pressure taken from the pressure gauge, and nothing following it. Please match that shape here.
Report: 28.5 bar
